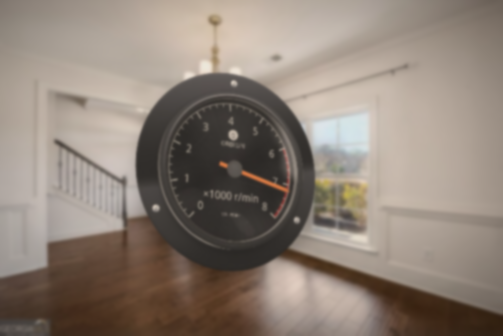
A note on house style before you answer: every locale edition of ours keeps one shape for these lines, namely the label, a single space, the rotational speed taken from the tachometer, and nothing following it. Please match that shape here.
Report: 7200 rpm
